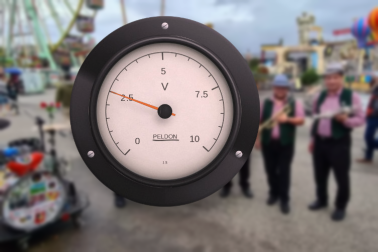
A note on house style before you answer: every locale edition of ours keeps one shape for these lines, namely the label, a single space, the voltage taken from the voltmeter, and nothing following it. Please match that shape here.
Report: 2.5 V
